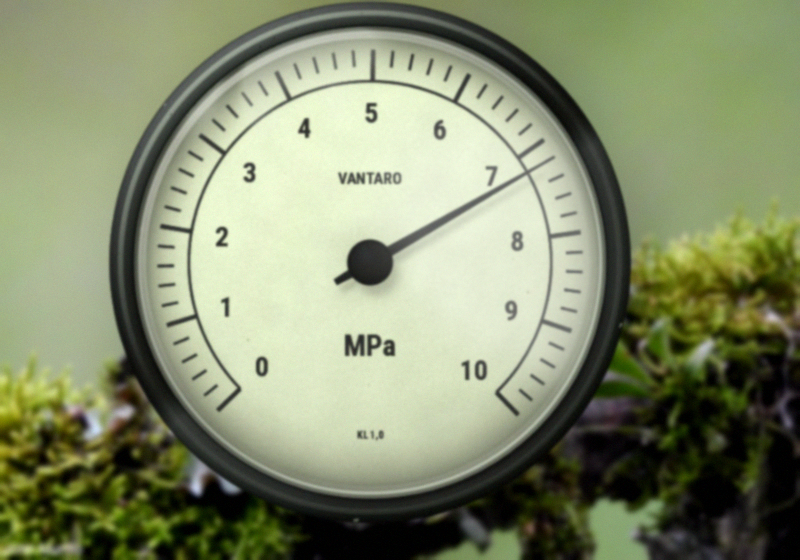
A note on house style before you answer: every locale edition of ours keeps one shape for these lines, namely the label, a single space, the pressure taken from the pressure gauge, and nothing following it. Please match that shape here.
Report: 7.2 MPa
